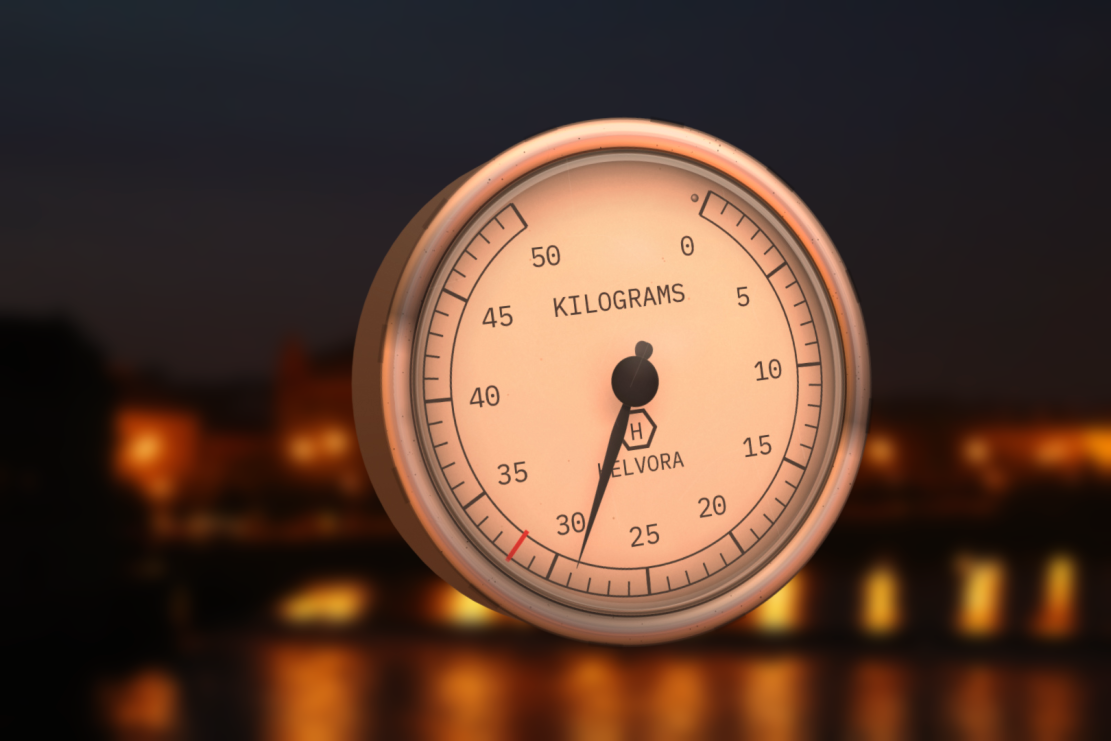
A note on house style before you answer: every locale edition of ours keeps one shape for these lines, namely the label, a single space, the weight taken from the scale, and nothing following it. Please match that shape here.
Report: 29 kg
